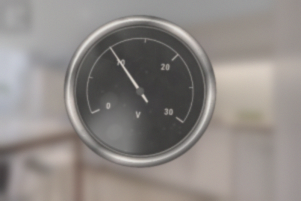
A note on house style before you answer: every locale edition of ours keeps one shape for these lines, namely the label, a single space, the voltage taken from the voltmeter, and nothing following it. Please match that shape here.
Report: 10 V
